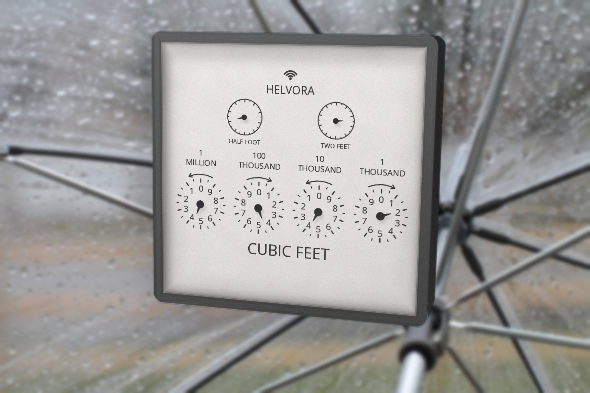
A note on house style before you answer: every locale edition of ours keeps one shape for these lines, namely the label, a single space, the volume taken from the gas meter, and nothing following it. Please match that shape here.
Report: 444200 ft³
